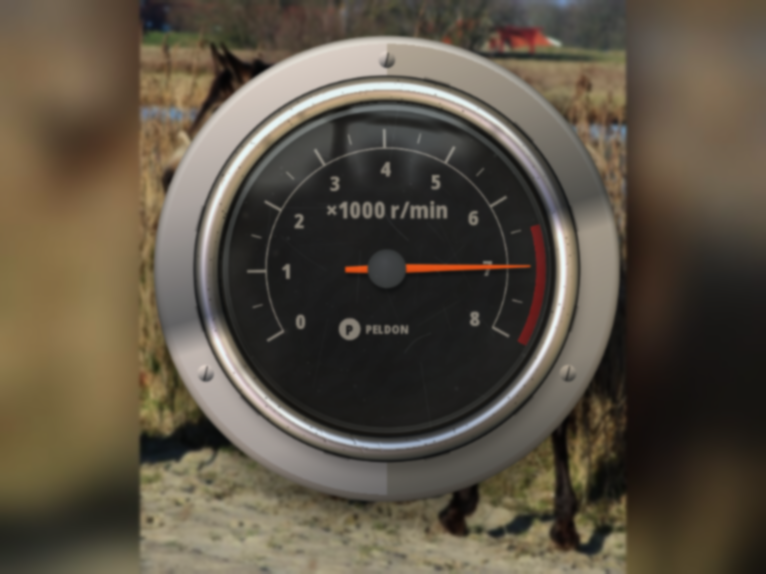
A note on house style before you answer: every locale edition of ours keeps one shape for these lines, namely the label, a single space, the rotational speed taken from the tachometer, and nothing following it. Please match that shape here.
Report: 7000 rpm
